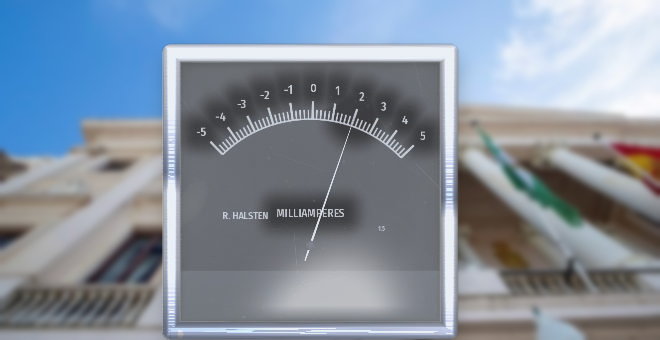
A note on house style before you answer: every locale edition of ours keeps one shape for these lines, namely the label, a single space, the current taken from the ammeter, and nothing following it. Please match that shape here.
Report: 2 mA
